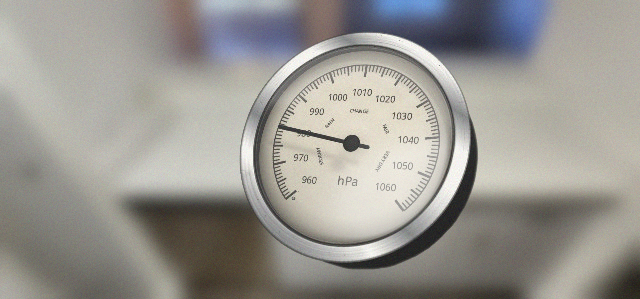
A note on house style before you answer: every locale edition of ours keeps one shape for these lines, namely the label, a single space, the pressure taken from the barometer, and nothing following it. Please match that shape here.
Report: 980 hPa
